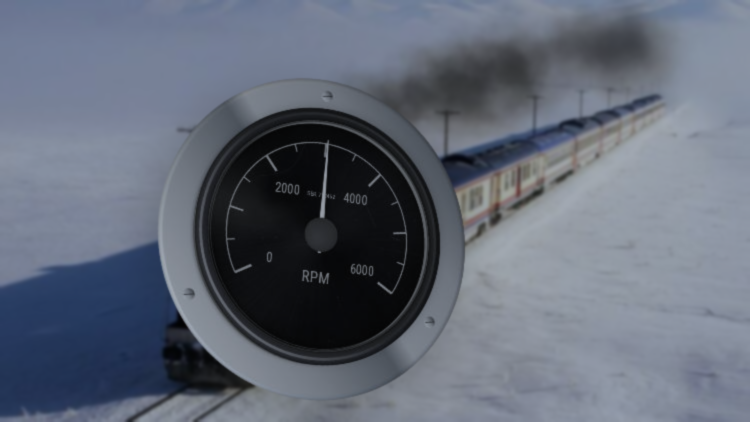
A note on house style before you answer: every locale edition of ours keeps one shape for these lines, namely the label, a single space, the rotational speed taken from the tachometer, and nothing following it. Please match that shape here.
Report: 3000 rpm
